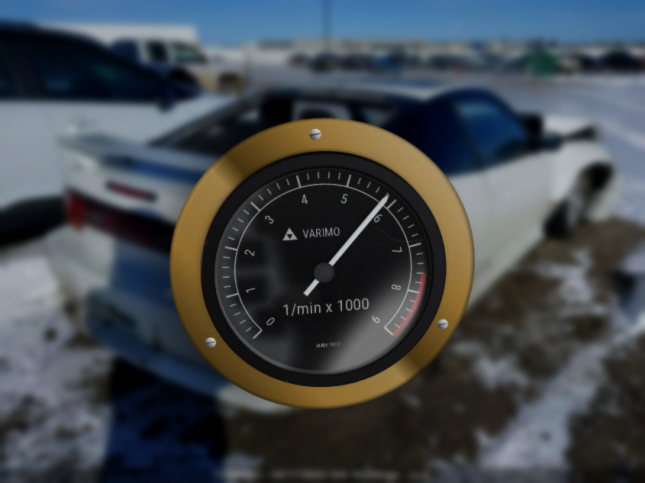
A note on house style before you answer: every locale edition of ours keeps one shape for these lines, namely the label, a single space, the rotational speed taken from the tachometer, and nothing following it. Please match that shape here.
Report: 5800 rpm
